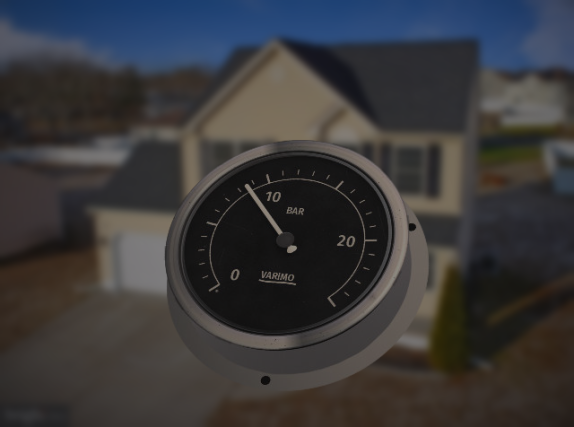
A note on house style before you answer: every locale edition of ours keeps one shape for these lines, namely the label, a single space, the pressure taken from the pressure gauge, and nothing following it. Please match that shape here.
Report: 8.5 bar
